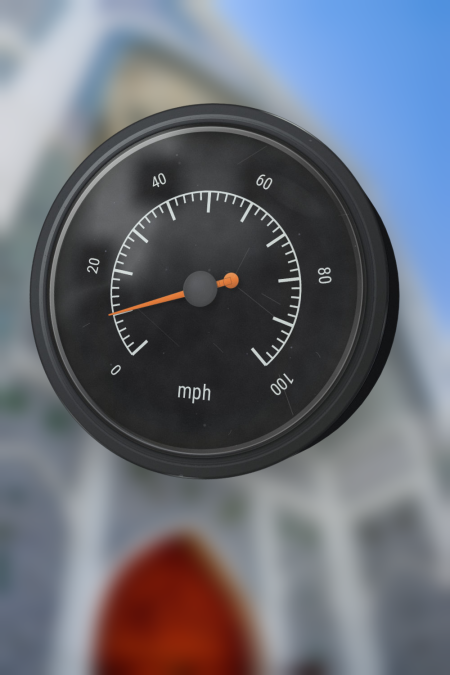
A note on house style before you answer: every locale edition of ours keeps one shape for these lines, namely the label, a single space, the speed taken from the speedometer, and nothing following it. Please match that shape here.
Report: 10 mph
